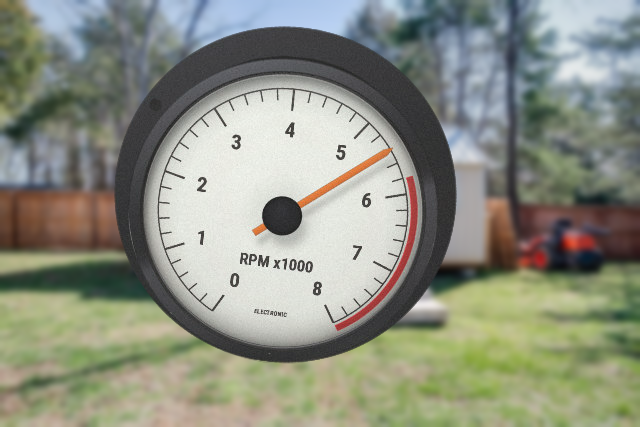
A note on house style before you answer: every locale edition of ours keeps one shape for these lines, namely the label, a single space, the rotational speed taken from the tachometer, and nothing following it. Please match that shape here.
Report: 5400 rpm
